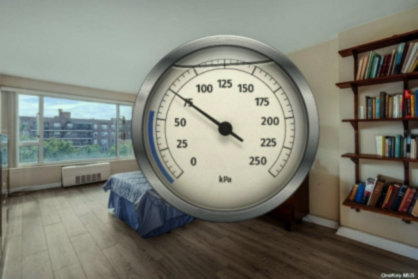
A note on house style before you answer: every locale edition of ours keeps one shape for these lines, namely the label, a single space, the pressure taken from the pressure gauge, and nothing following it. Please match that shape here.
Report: 75 kPa
